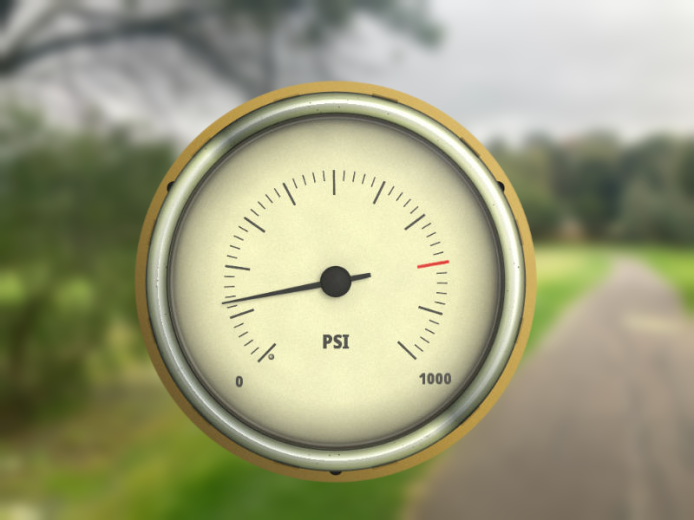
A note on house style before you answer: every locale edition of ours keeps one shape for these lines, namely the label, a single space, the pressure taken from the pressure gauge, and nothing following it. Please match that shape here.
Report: 130 psi
